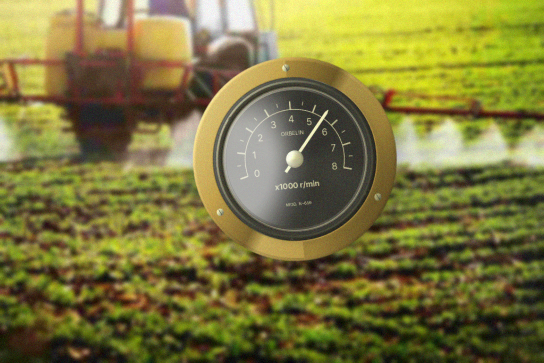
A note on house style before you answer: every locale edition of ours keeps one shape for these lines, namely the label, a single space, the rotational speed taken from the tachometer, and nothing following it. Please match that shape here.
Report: 5500 rpm
